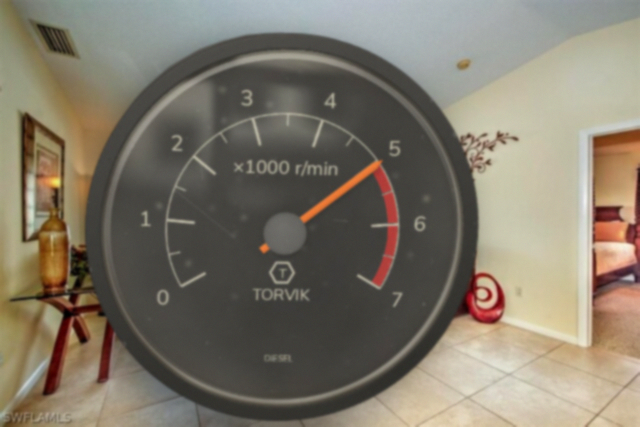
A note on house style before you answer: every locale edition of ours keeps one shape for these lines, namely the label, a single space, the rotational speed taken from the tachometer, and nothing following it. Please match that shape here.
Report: 5000 rpm
